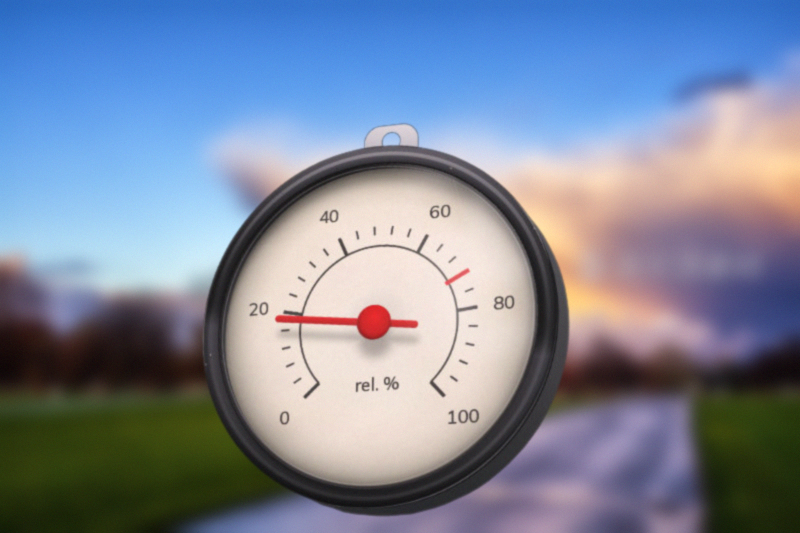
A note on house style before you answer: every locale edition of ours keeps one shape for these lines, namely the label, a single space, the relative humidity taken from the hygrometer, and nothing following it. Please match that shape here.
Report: 18 %
